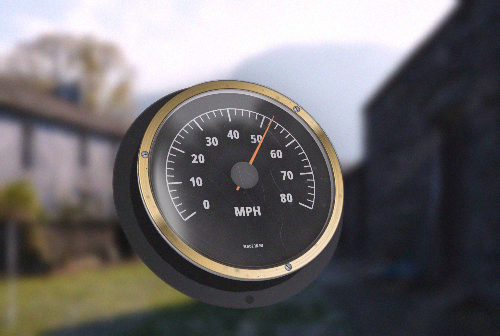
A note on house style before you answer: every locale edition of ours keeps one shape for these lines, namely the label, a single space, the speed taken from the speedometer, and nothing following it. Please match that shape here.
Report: 52 mph
